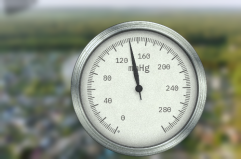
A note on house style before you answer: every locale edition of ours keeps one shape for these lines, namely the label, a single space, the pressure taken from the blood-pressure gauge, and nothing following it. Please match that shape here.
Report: 140 mmHg
